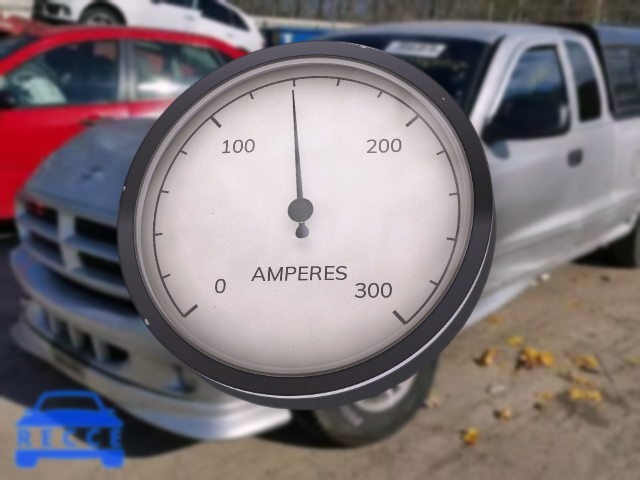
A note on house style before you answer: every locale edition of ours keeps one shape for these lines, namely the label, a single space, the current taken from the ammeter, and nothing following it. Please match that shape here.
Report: 140 A
